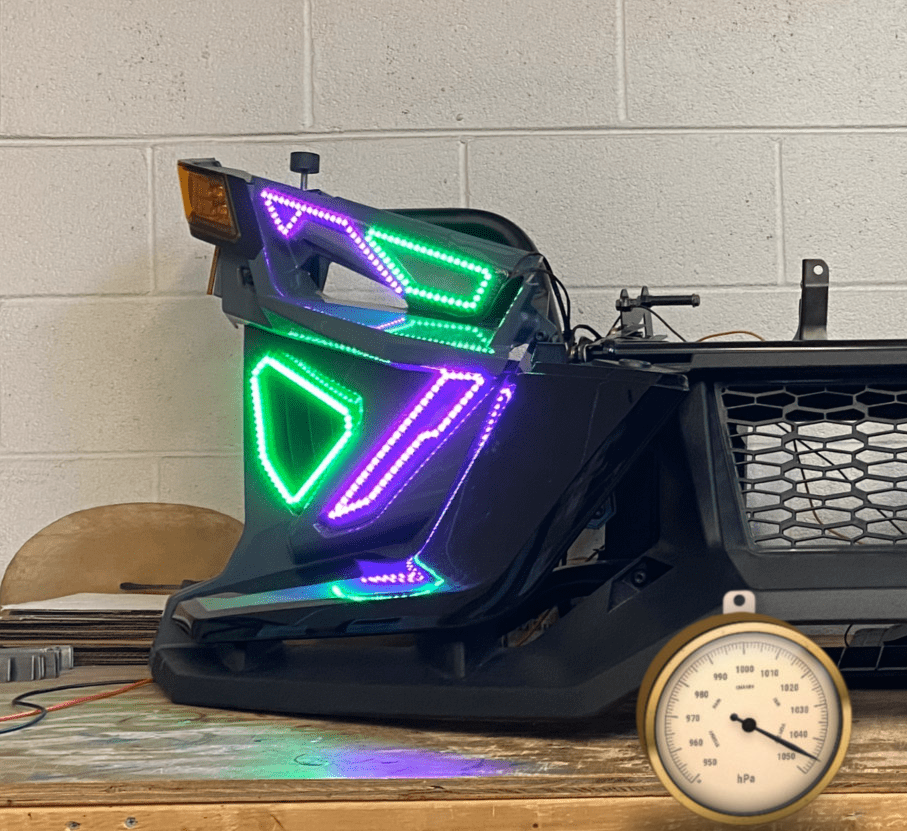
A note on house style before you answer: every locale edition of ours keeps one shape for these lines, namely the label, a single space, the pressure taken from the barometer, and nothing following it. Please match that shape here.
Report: 1045 hPa
